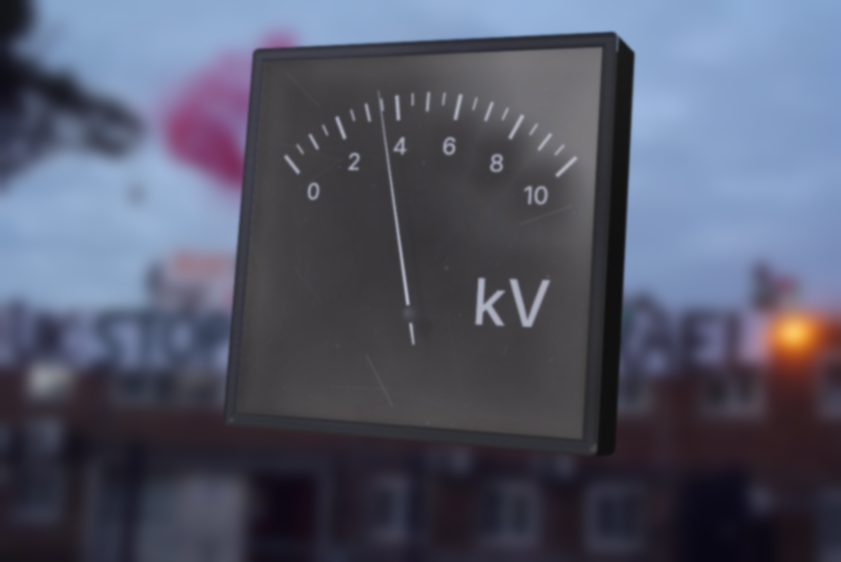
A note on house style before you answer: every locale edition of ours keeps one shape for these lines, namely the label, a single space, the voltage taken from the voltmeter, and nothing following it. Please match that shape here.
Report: 3.5 kV
